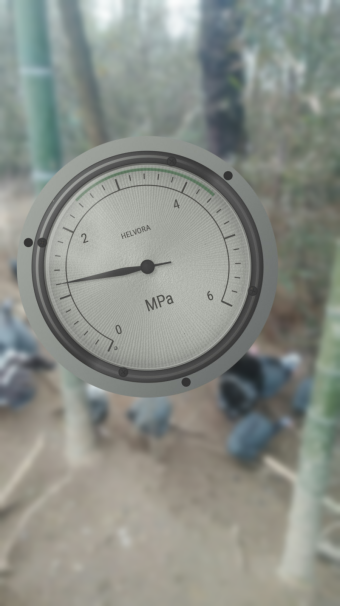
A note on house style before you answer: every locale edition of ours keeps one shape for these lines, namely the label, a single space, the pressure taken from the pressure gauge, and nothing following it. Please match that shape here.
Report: 1.2 MPa
